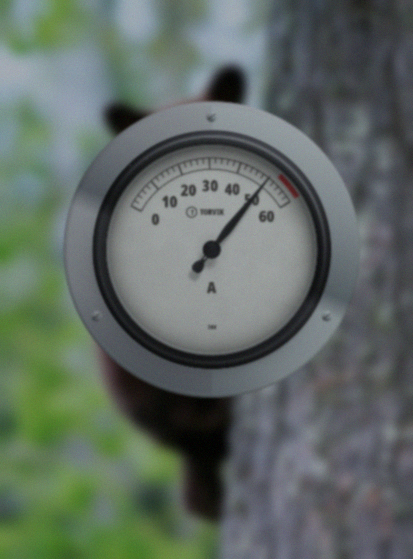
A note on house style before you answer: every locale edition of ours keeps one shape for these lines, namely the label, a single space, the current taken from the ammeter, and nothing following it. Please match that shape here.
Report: 50 A
